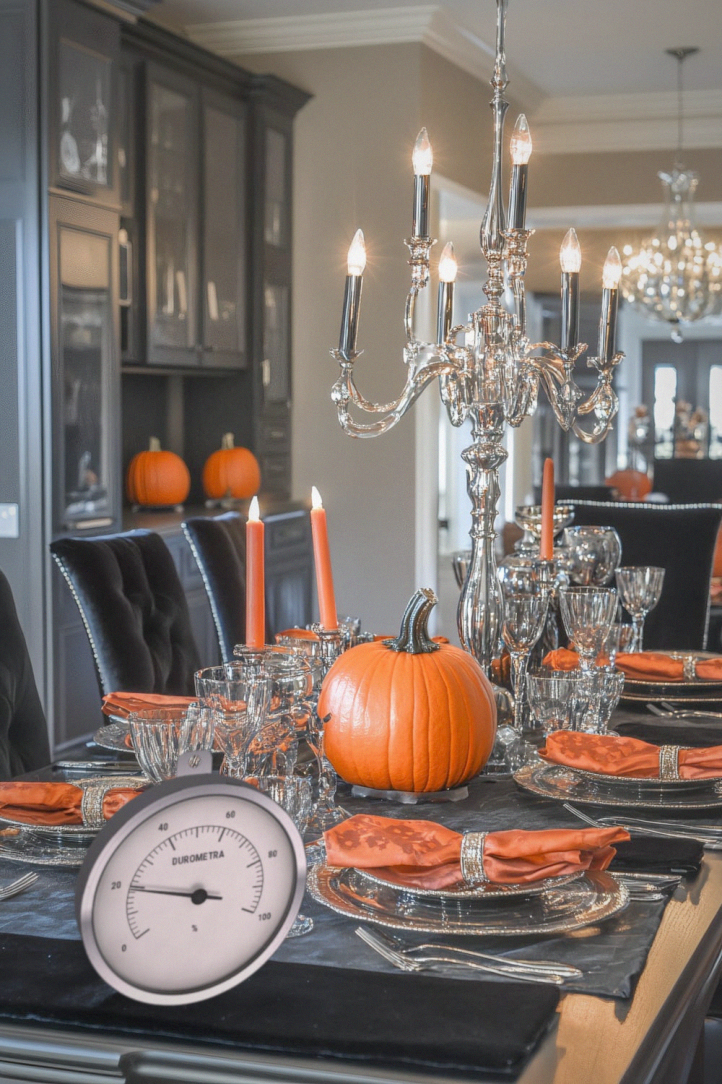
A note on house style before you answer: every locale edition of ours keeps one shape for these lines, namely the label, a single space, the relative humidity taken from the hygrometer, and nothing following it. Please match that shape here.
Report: 20 %
